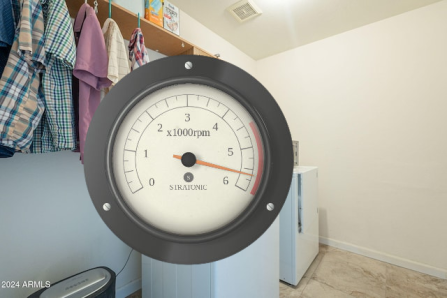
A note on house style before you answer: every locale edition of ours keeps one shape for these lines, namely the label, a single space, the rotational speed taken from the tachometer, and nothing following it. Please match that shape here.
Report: 5625 rpm
